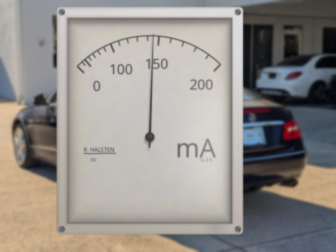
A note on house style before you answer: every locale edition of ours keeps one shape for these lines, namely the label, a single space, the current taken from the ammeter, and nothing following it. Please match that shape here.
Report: 145 mA
